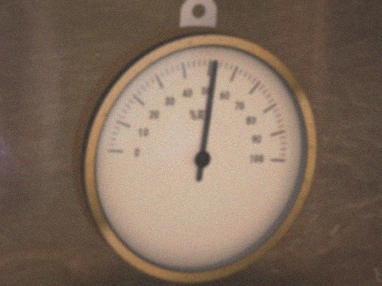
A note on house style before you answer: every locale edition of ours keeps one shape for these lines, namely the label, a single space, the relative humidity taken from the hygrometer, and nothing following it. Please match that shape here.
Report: 50 %
